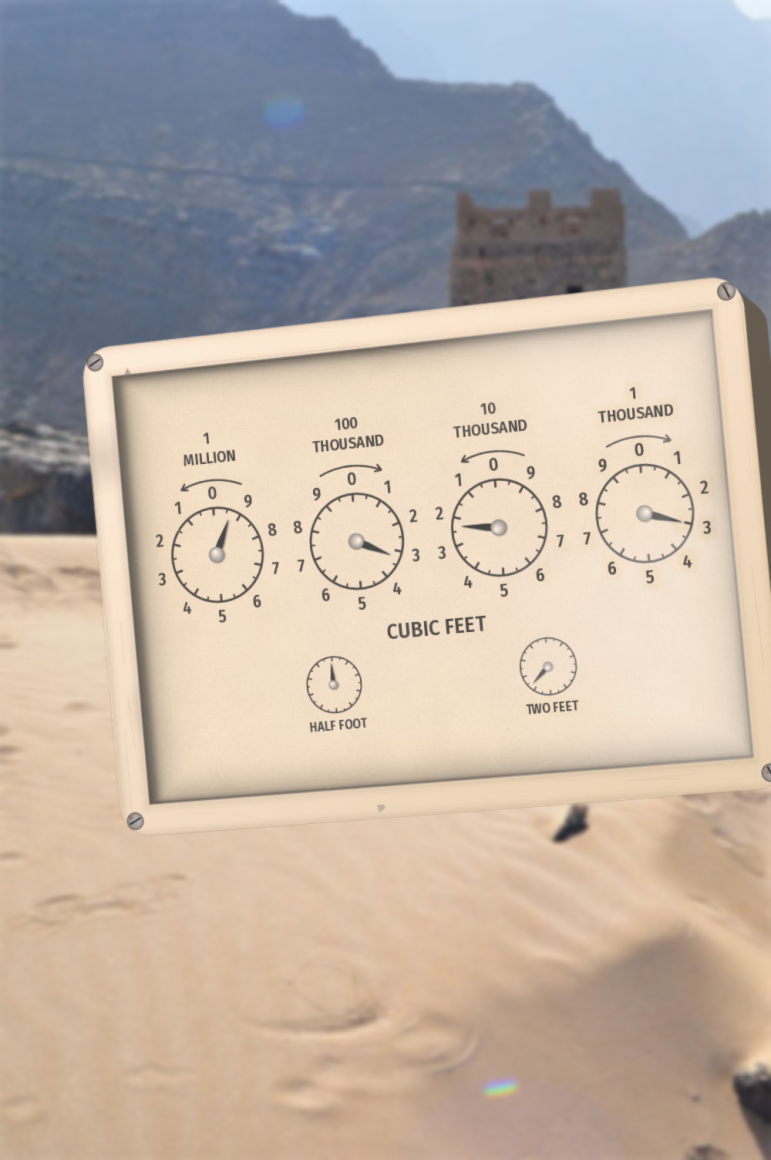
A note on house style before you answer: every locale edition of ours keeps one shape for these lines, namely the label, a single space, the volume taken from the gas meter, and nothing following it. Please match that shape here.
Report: 932300 ft³
